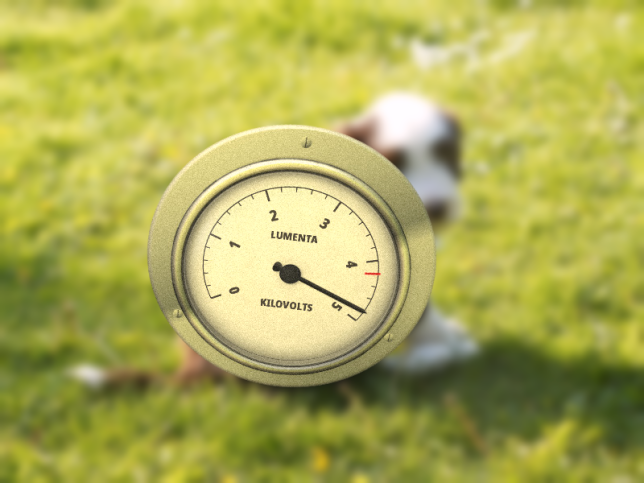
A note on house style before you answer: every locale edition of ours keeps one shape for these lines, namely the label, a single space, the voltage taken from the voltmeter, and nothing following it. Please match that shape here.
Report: 4.8 kV
